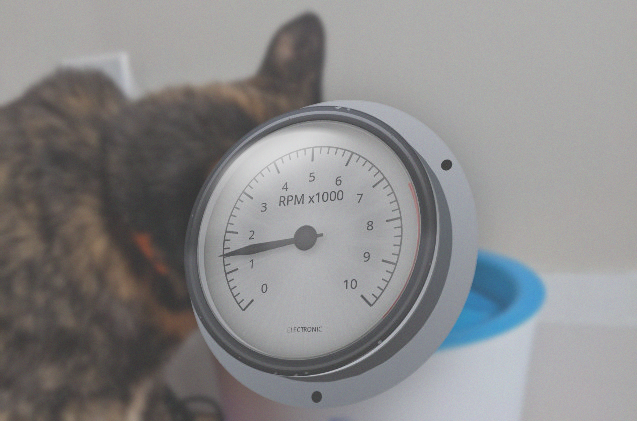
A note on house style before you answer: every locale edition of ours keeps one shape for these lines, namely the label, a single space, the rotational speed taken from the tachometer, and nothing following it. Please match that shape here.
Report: 1400 rpm
